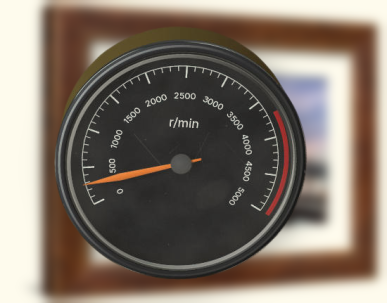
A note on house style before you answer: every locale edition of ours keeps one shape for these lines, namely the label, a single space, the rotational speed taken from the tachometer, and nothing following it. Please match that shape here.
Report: 300 rpm
